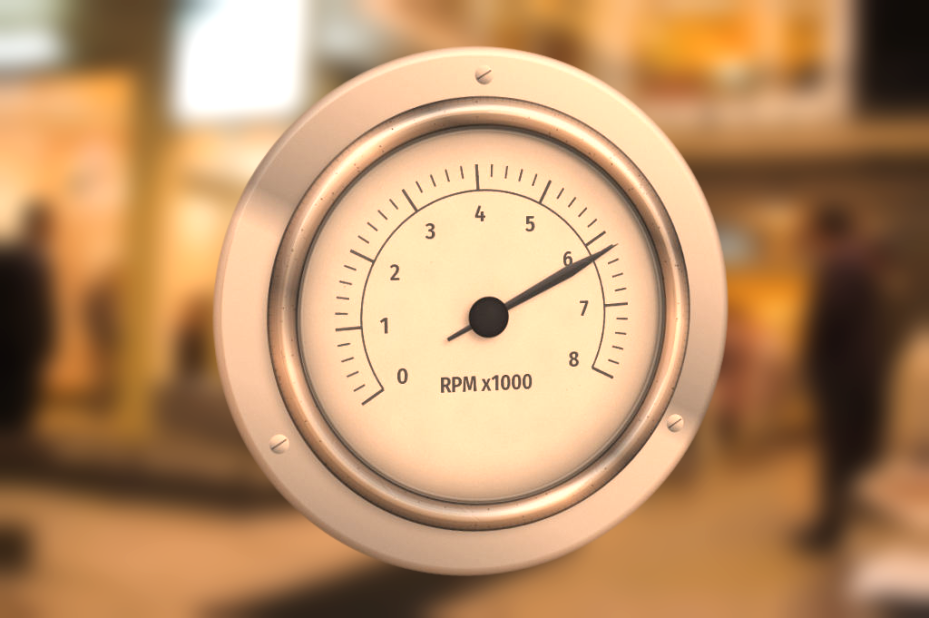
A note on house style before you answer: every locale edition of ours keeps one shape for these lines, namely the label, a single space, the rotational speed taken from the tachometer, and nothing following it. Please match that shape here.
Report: 6200 rpm
